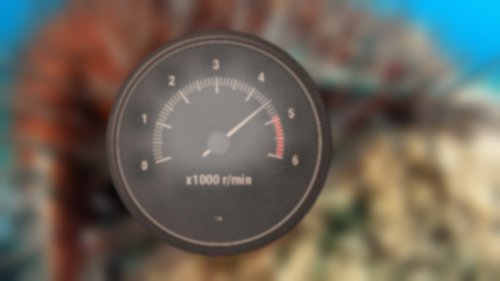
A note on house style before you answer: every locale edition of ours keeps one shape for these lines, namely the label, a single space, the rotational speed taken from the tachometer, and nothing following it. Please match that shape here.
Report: 4500 rpm
